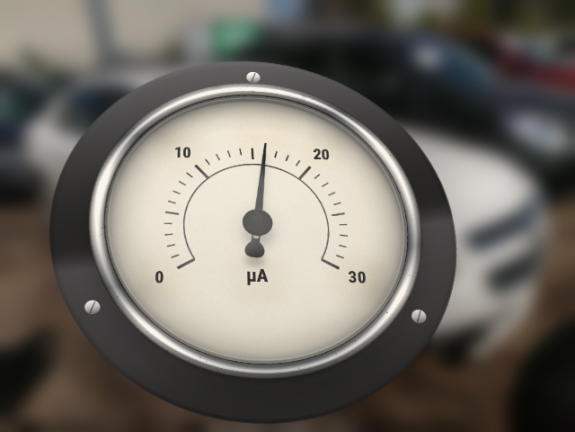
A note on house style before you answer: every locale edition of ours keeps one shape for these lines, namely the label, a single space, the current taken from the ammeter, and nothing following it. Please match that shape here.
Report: 16 µA
